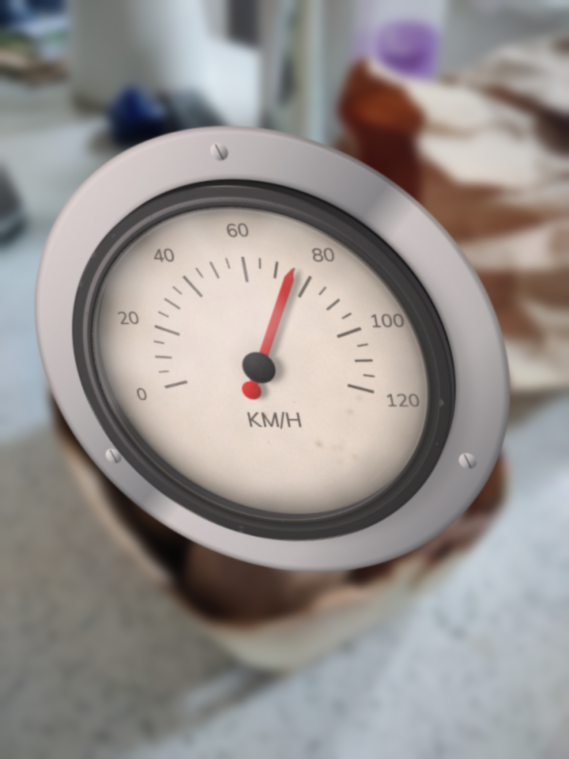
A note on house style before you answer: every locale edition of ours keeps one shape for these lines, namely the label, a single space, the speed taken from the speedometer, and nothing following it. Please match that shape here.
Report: 75 km/h
